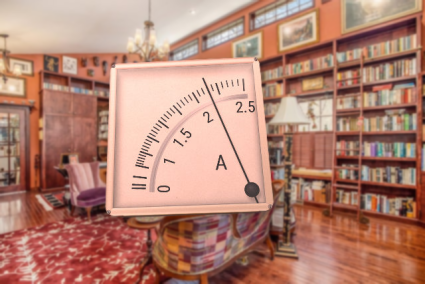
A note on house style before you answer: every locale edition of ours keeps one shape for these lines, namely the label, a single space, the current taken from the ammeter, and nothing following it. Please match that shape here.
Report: 2.15 A
